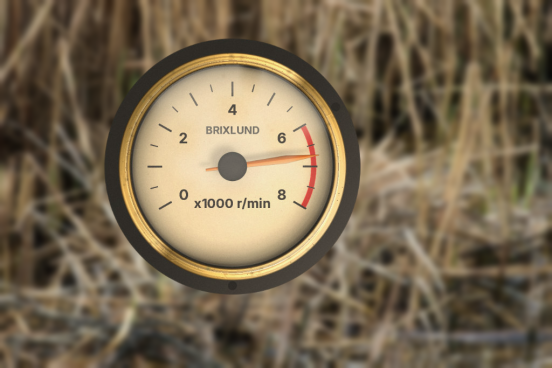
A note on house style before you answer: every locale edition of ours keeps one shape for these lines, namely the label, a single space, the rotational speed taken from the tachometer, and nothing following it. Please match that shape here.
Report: 6750 rpm
